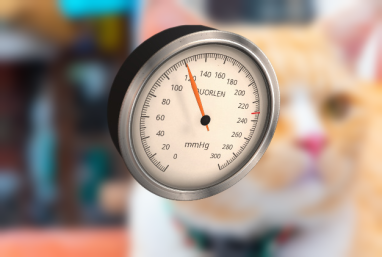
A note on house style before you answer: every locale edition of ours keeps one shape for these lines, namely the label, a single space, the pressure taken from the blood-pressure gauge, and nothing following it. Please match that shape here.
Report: 120 mmHg
